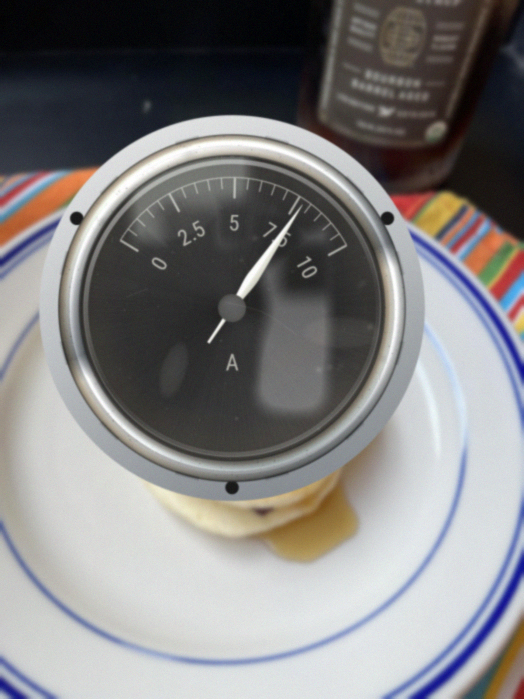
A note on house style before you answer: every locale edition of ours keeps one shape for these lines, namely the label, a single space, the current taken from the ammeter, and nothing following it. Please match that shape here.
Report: 7.75 A
